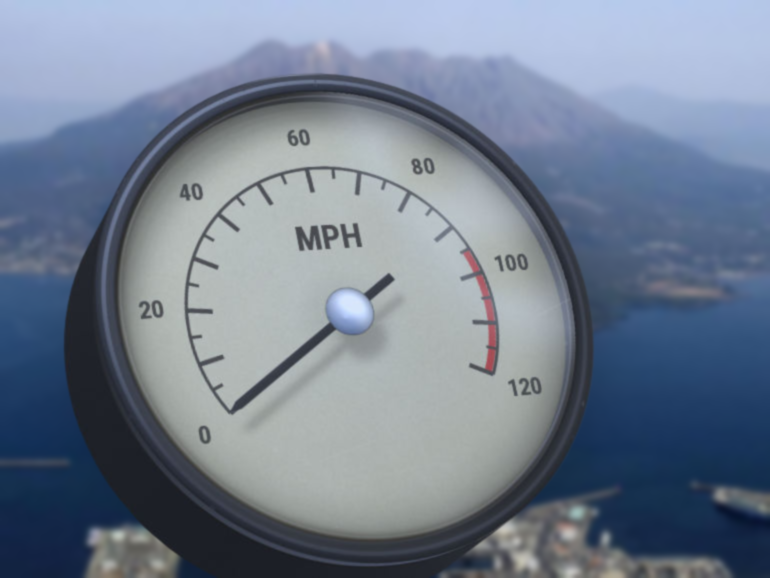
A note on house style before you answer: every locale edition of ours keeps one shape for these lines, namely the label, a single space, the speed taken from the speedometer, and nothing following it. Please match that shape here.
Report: 0 mph
